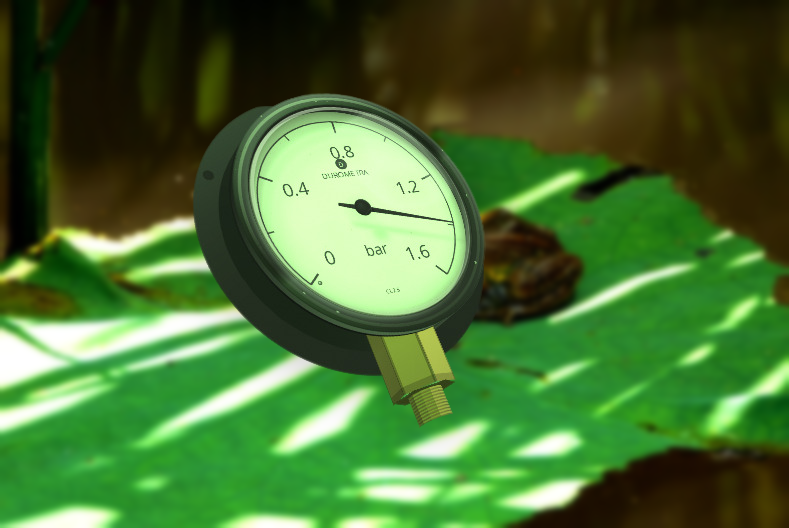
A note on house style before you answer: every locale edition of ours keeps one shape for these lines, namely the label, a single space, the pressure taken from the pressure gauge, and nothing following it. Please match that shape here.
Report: 1.4 bar
